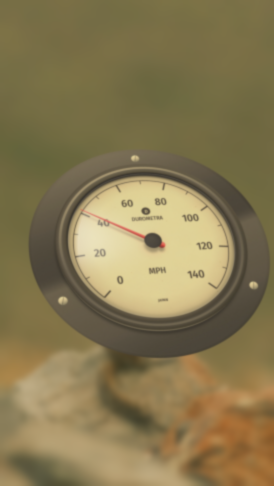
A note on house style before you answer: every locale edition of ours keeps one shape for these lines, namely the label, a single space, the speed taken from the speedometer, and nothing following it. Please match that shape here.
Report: 40 mph
